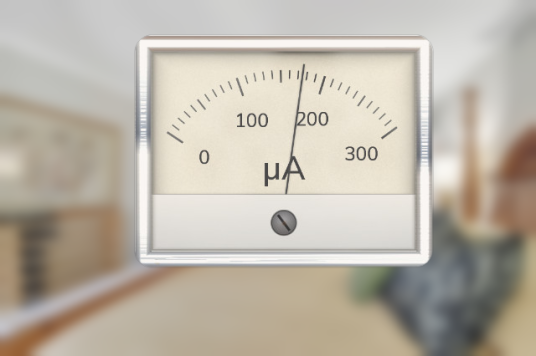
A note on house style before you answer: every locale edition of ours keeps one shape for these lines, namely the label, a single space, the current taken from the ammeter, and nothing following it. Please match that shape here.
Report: 175 µA
